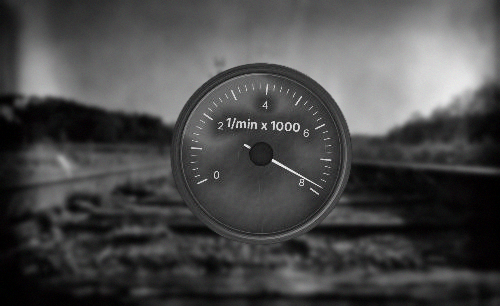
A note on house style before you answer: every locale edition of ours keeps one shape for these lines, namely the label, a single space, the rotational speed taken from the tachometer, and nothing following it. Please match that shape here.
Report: 7800 rpm
